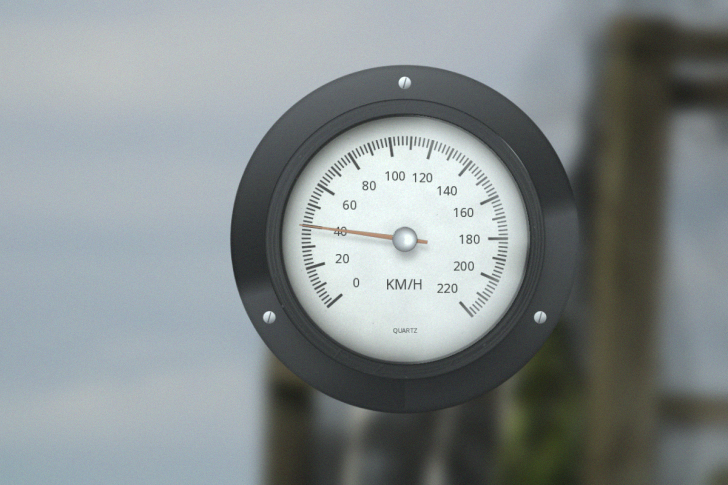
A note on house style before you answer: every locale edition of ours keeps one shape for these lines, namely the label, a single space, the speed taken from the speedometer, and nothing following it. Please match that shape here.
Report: 40 km/h
